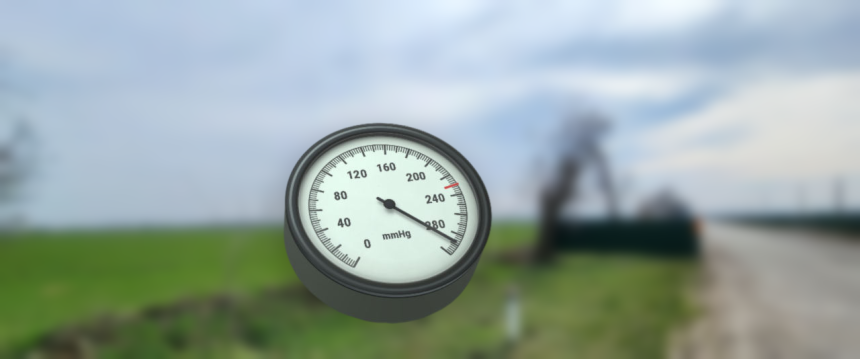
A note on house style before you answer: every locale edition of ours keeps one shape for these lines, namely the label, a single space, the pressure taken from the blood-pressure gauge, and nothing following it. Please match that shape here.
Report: 290 mmHg
